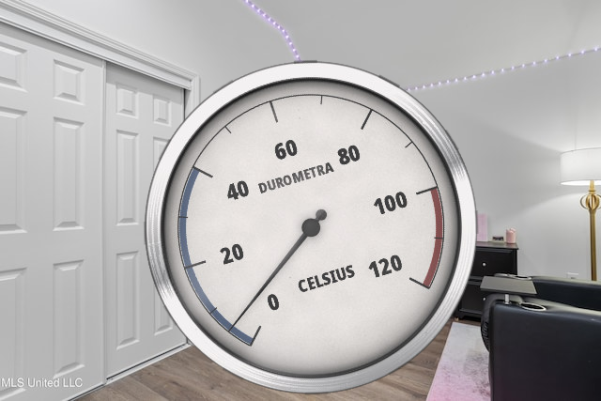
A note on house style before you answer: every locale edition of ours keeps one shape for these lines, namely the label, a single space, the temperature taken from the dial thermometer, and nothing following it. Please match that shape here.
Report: 5 °C
